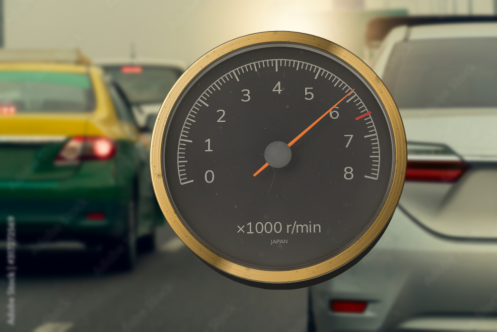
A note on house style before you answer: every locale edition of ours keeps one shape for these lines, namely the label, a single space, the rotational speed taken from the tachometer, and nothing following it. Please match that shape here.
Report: 5900 rpm
